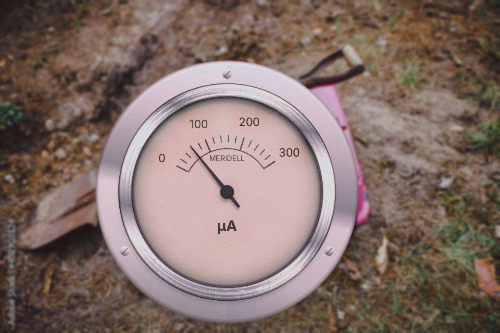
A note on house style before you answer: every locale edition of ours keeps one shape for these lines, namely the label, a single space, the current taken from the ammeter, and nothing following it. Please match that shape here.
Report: 60 µA
